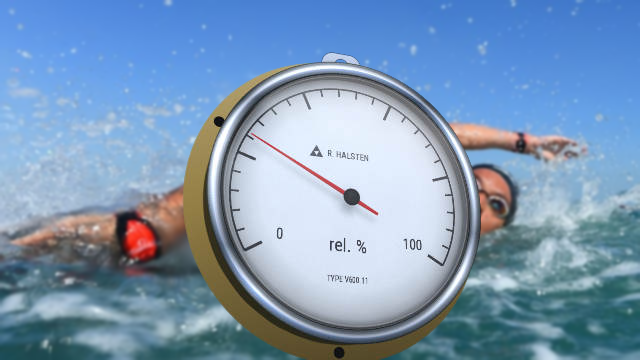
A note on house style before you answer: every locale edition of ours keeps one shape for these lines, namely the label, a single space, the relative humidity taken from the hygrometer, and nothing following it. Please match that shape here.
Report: 24 %
